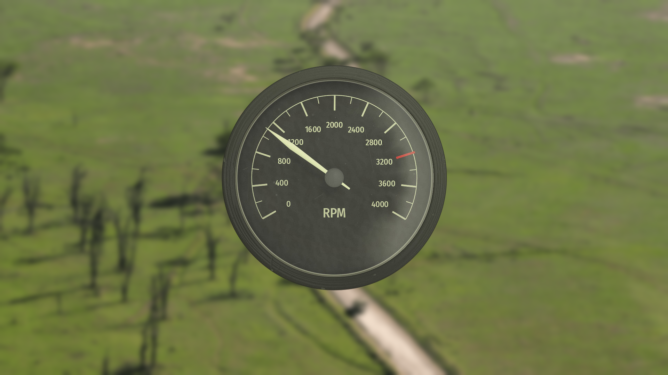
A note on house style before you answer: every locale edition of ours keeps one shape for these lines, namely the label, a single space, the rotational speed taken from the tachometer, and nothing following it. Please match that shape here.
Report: 1100 rpm
